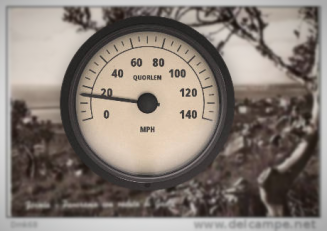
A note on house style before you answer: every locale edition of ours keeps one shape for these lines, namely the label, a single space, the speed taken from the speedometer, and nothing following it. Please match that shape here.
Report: 15 mph
